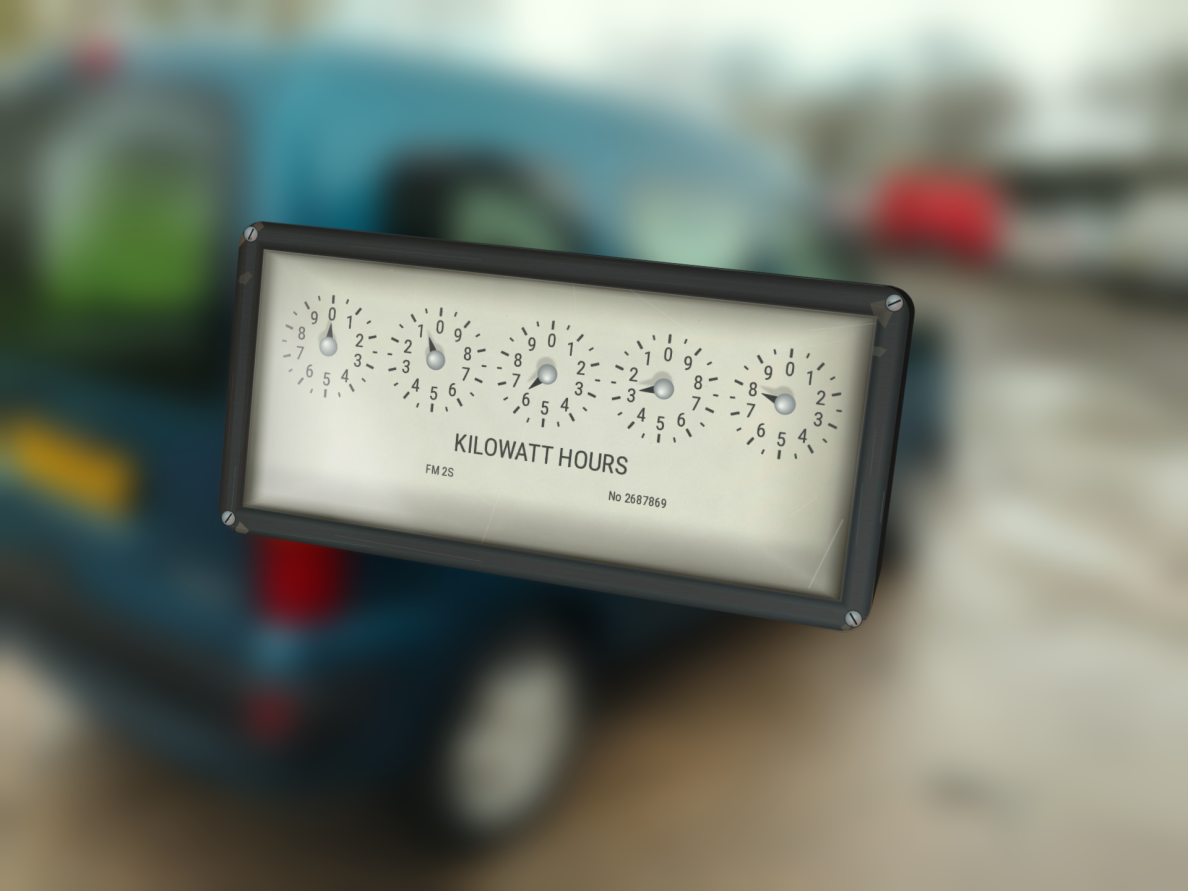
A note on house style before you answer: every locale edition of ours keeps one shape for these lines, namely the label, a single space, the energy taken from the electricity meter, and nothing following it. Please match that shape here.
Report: 628 kWh
